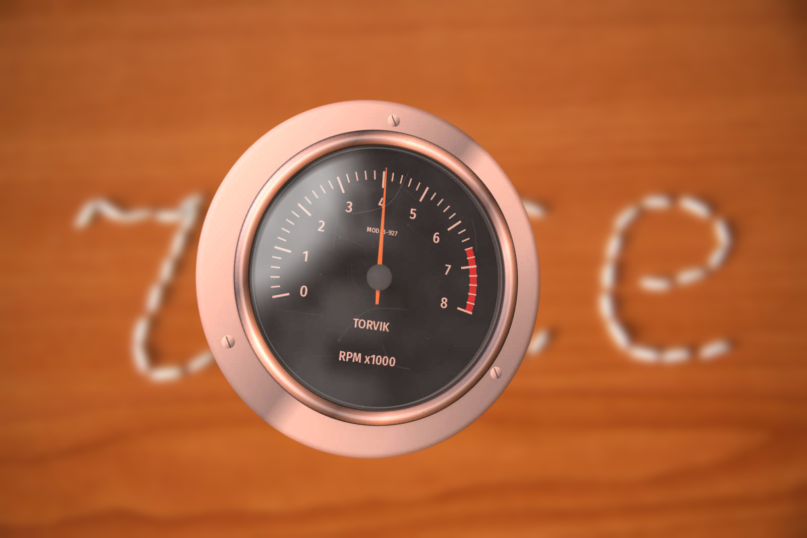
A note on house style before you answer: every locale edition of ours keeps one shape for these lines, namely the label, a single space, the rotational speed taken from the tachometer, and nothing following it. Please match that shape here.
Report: 4000 rpm
